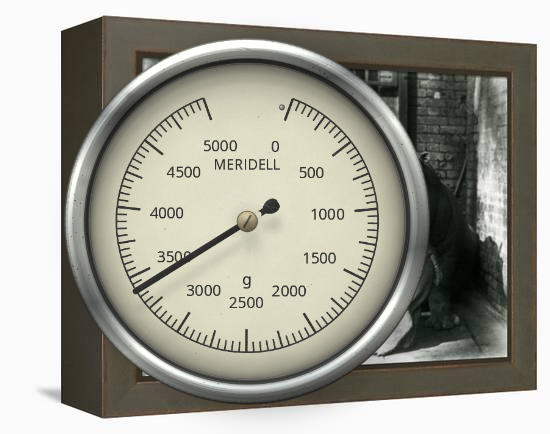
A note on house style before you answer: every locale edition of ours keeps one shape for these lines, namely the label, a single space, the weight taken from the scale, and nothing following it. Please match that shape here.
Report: 3400 g
